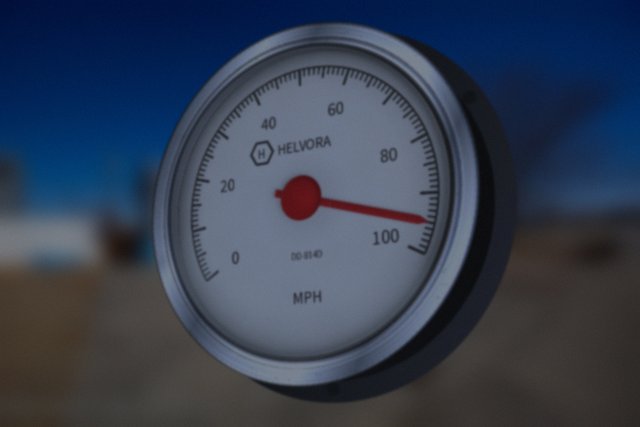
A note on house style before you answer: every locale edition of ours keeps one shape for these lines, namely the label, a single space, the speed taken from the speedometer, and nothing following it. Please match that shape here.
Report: 95 mph
